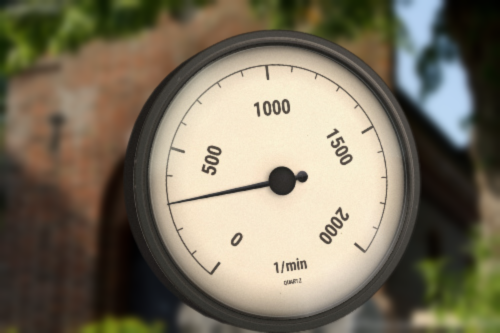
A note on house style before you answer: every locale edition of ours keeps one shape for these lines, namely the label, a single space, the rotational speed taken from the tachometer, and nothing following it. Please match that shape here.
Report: 300 rpm
